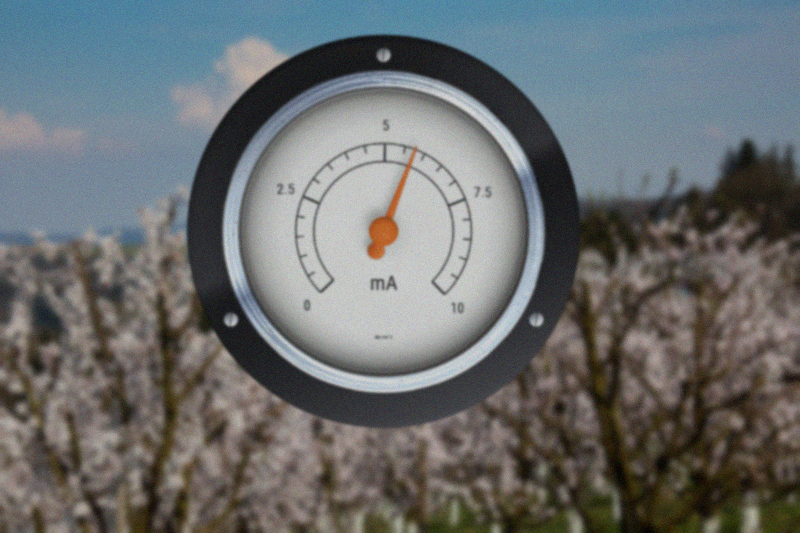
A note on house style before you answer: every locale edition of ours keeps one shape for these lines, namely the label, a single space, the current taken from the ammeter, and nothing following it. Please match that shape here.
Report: 5.75 mA
